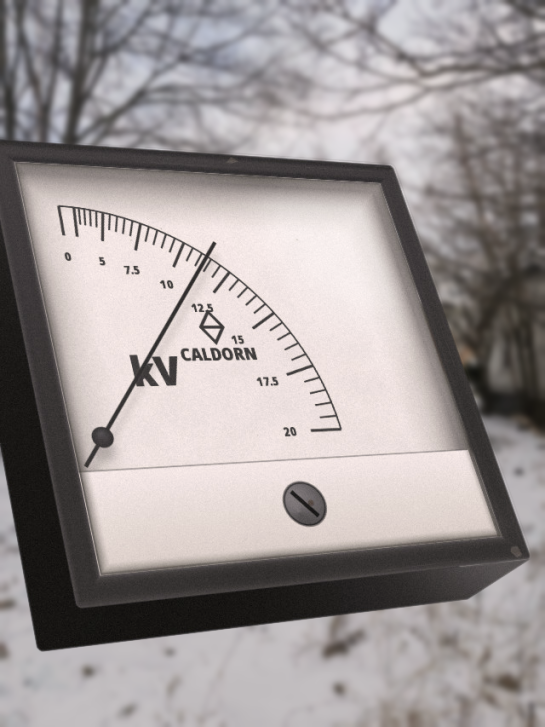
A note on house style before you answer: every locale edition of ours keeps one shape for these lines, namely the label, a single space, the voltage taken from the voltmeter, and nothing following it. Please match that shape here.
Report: 11.25 kV
